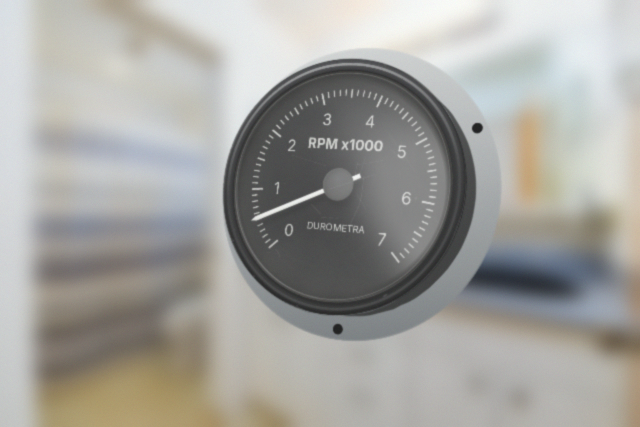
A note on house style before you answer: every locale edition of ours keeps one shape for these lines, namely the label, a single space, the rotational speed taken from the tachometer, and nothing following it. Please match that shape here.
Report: 500 rpm
